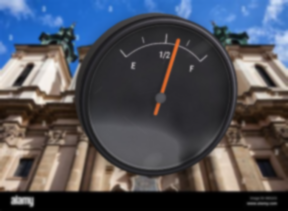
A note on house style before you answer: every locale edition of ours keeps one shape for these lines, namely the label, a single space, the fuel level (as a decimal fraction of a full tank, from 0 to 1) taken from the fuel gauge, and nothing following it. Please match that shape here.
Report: 0.625
